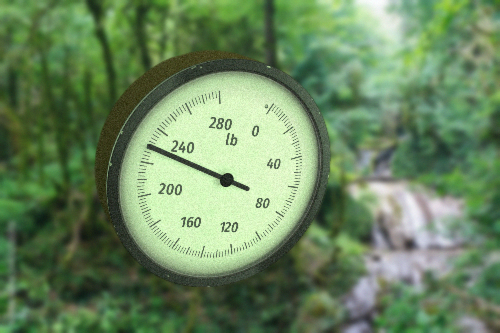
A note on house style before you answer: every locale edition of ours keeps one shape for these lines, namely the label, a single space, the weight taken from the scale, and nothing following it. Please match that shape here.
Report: 230 lb
